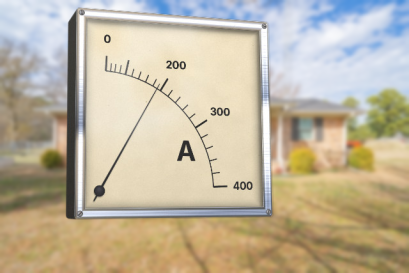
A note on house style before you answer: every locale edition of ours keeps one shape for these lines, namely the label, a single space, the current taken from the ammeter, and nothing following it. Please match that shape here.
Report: 190 A
